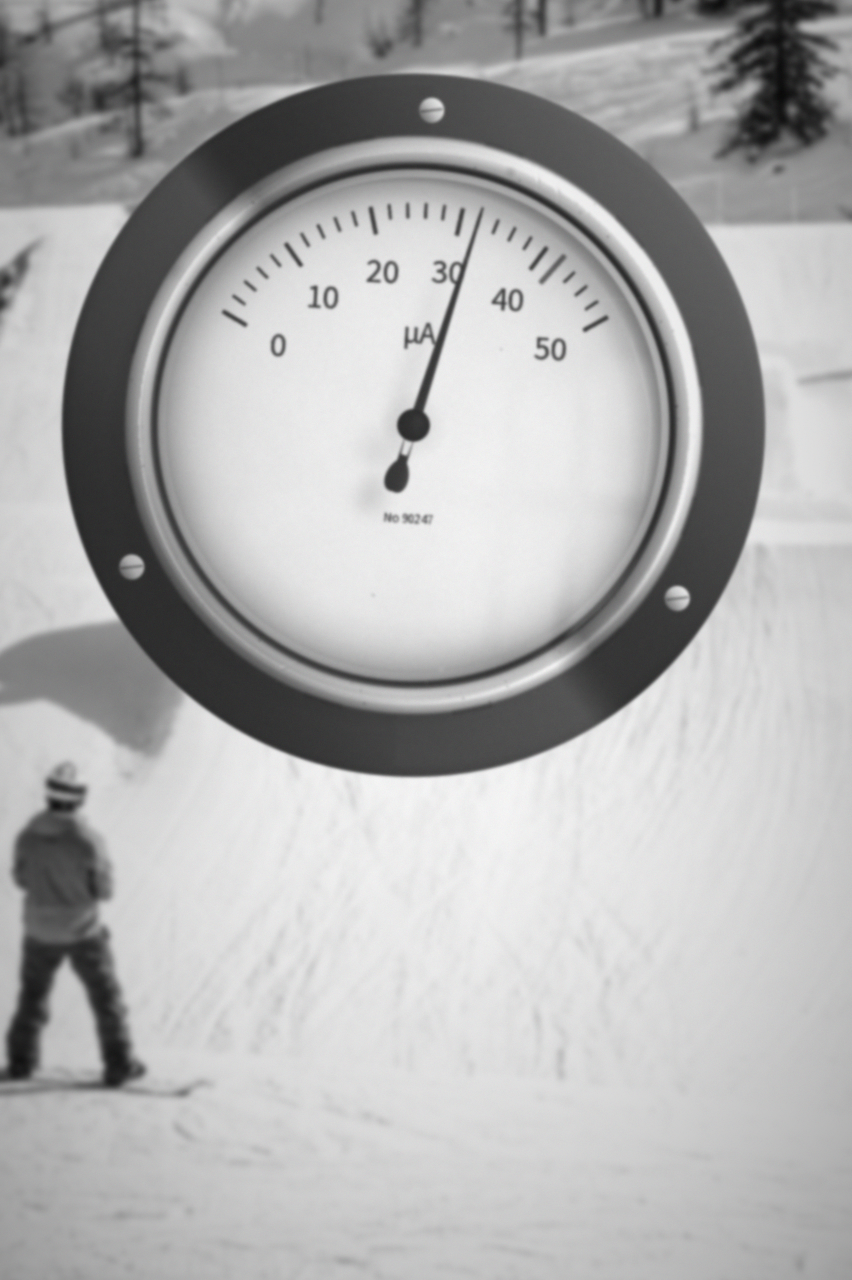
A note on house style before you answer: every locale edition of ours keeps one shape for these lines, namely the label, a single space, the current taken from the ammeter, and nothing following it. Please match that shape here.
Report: 32 µA
